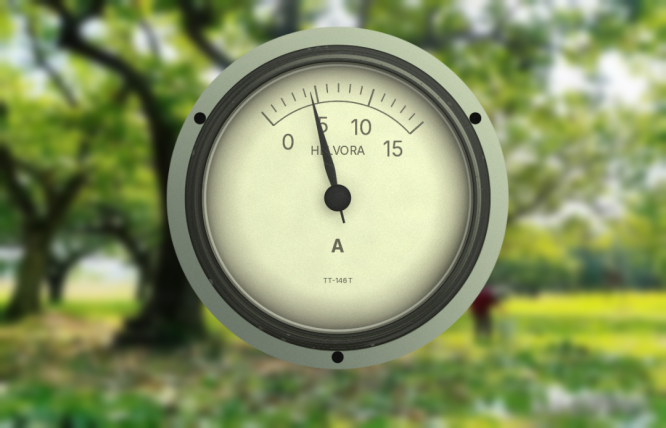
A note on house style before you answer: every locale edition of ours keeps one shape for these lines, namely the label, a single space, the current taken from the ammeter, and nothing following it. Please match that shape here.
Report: 4.5 A
